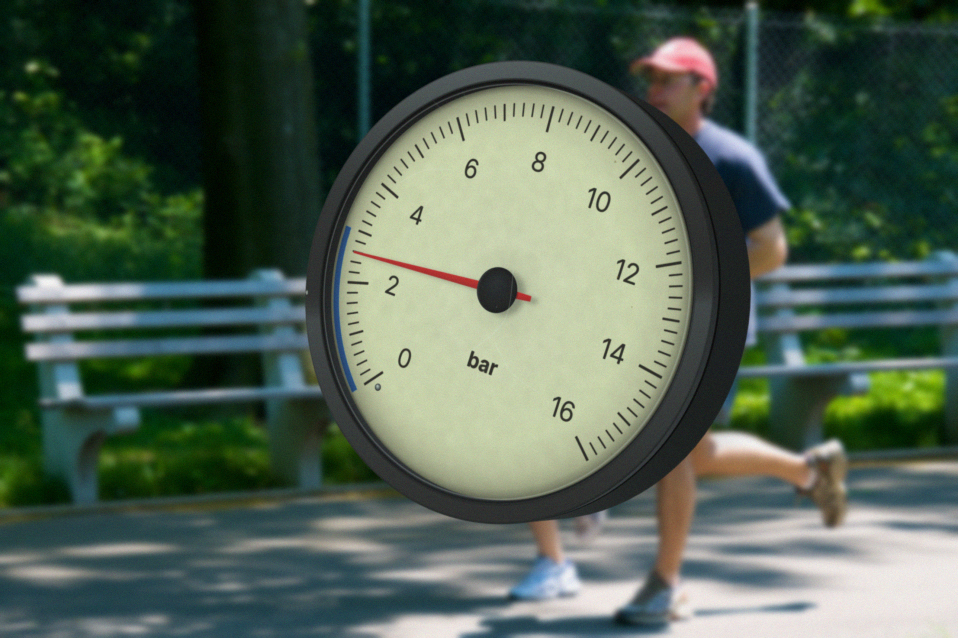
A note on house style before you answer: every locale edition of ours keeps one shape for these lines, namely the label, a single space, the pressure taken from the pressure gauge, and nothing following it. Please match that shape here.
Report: 2.6 bar
